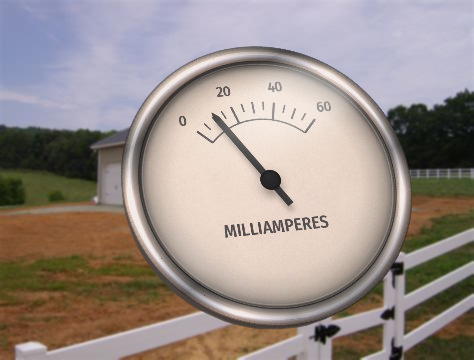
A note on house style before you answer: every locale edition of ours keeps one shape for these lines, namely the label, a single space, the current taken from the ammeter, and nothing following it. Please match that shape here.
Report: 10 mA
